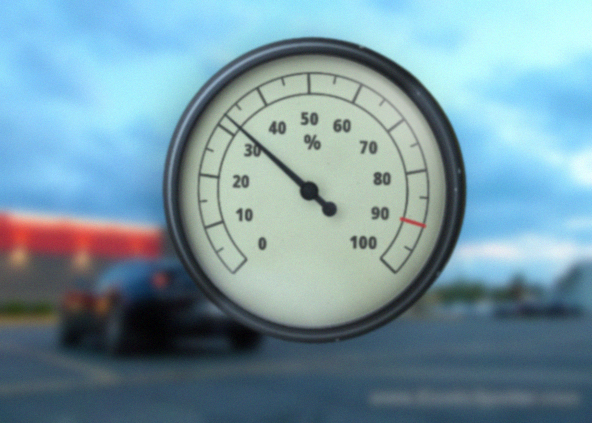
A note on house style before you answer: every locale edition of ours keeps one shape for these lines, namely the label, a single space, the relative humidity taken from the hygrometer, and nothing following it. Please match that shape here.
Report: 32.5 %
